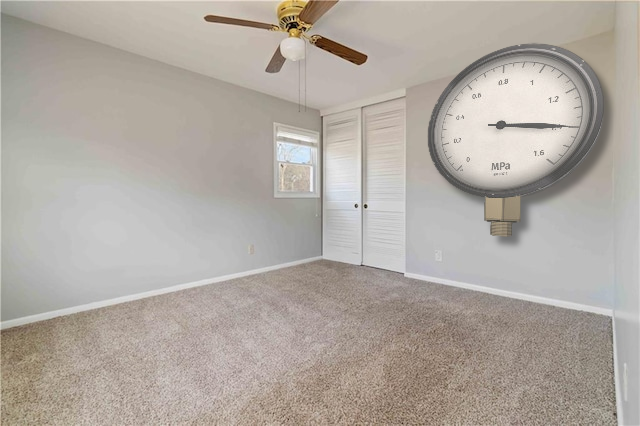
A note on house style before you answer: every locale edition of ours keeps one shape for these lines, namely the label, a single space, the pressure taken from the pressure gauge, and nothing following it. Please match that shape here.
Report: 1.4 MPa
